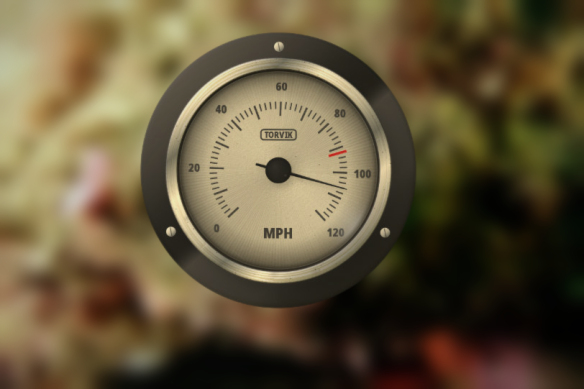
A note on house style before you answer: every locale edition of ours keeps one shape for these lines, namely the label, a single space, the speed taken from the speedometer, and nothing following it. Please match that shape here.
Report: 106 mph
